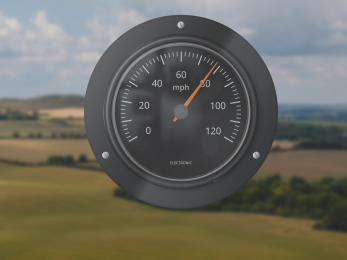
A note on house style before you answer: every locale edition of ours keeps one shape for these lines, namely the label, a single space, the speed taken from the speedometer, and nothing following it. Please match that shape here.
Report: 78 mph
